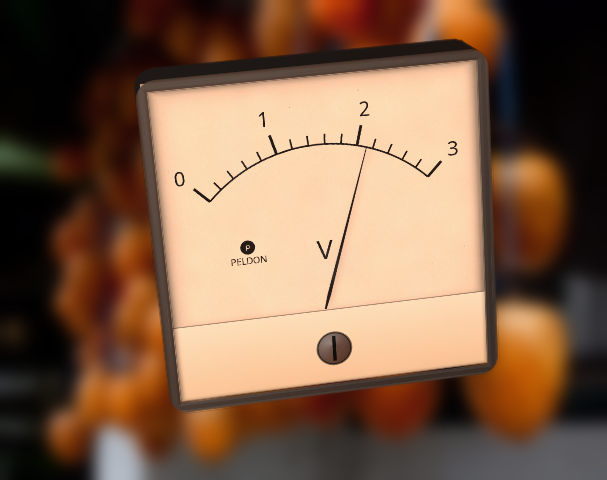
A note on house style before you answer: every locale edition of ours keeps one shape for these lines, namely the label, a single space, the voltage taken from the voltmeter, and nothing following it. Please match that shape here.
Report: 2.1 V
